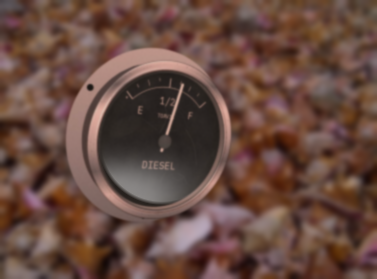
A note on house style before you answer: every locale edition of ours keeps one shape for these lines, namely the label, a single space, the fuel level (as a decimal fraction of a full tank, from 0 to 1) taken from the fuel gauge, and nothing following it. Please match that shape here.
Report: 0.625
